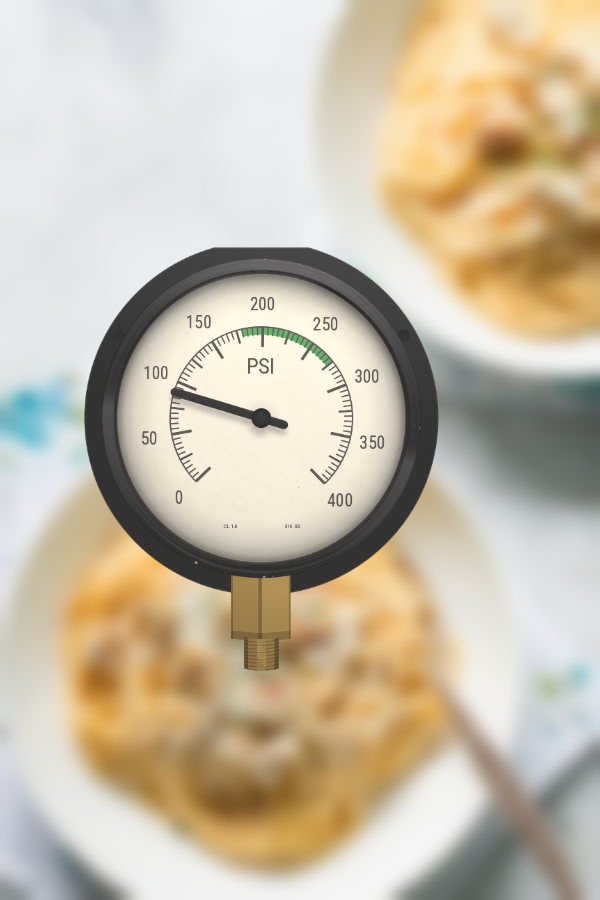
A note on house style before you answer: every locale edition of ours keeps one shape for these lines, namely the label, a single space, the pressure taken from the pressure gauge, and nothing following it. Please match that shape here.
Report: 90 psi
